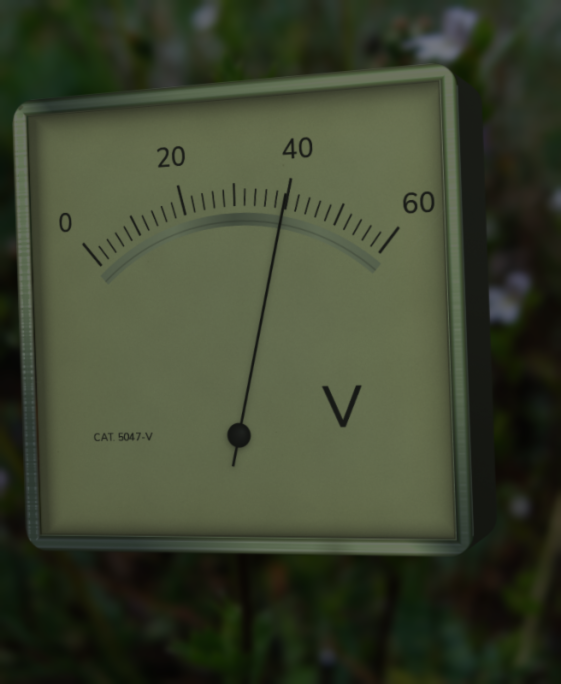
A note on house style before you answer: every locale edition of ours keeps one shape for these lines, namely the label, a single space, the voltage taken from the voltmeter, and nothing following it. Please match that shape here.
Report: 40 V
